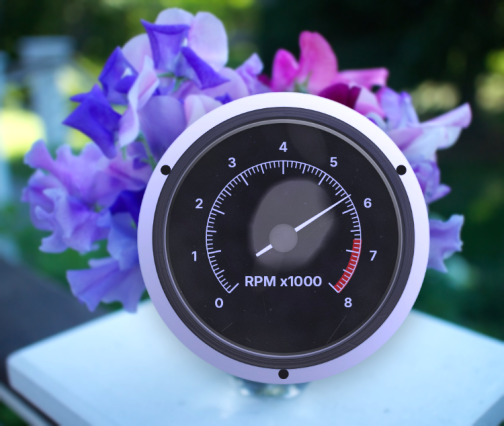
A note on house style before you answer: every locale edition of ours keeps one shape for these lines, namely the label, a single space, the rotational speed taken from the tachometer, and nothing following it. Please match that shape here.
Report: 5700 rpm
